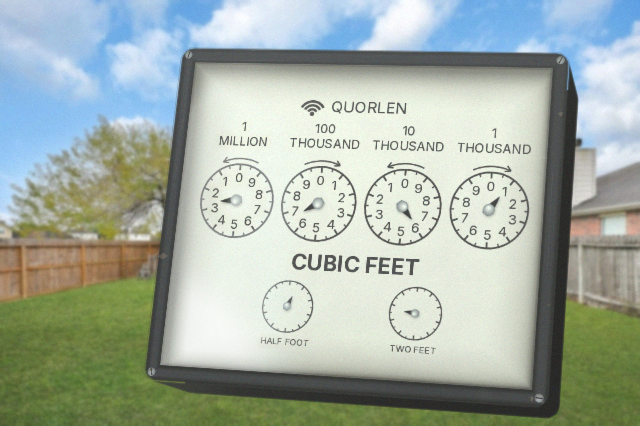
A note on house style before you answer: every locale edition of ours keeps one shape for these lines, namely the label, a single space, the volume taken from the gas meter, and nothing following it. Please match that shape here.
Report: 266100 ft³
